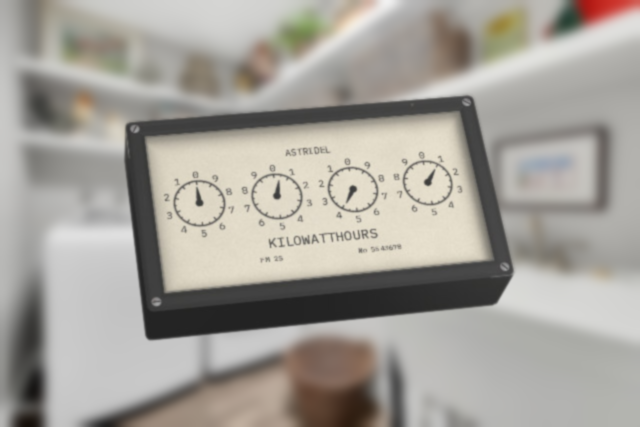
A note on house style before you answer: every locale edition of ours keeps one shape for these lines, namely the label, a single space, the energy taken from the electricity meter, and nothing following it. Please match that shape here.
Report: 41 kWh
